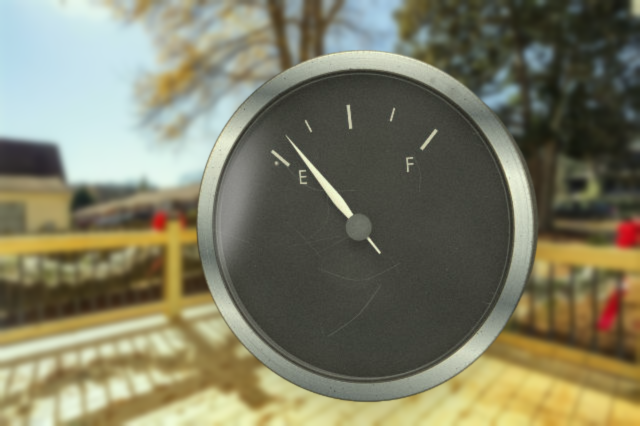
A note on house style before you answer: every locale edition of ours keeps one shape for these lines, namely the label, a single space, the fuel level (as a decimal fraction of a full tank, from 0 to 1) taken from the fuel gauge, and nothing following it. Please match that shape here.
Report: 0.125
